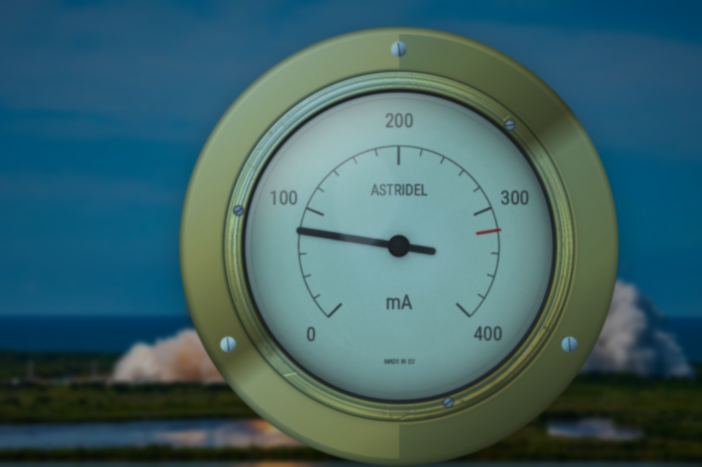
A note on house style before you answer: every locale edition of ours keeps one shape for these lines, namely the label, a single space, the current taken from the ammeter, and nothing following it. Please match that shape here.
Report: 80 mA
